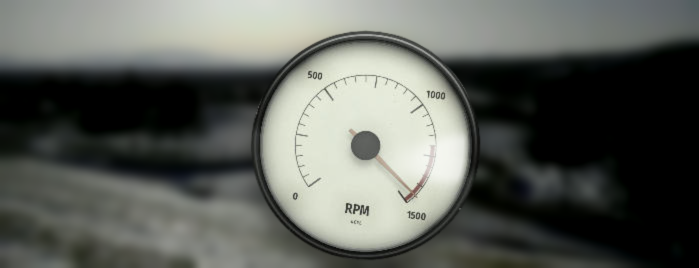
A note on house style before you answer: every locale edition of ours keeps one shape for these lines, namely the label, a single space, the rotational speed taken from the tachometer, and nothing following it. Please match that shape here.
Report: 1450 rpm
